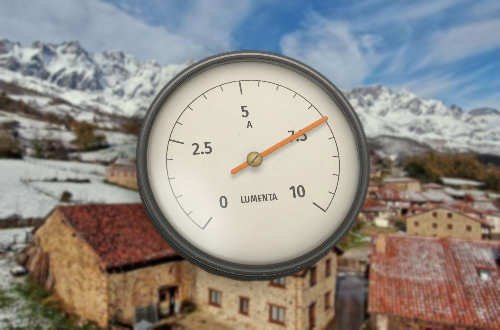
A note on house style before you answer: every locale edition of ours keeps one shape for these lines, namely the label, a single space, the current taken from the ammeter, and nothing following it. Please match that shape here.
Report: 7.5 A
